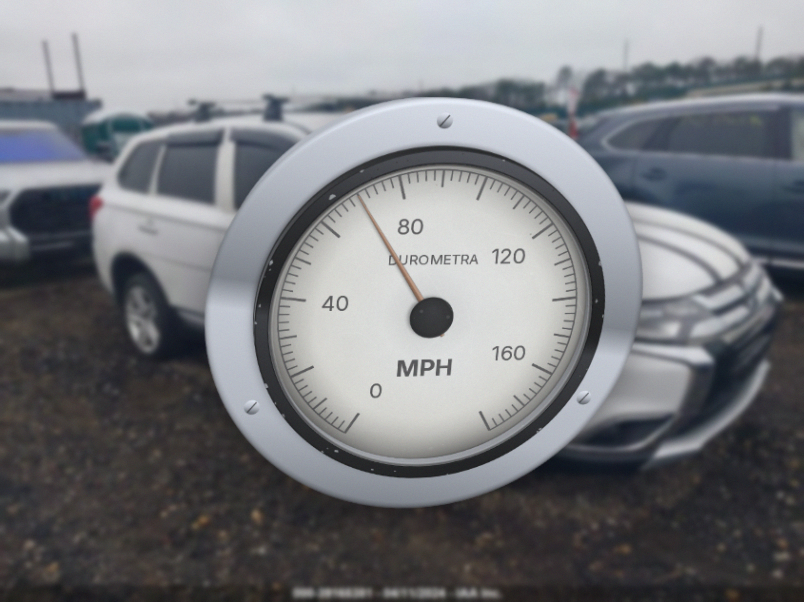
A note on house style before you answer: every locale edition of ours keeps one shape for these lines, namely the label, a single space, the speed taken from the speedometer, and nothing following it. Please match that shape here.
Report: 70 mph
